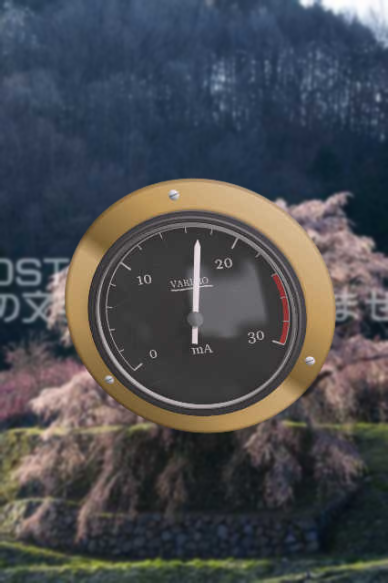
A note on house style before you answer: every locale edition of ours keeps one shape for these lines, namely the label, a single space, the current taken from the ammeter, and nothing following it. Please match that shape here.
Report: 17 mA
